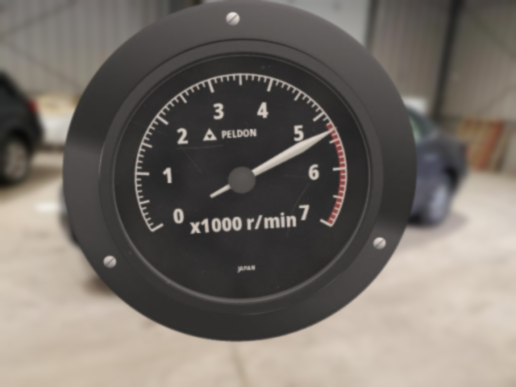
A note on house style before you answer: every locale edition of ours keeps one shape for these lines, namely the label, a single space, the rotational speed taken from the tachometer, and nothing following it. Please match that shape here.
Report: 5300 rpm
